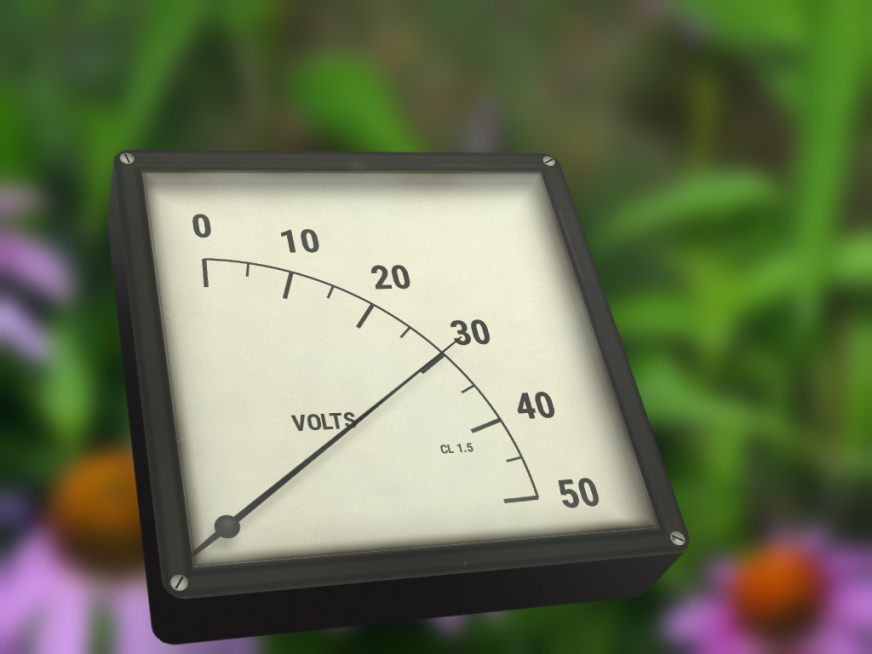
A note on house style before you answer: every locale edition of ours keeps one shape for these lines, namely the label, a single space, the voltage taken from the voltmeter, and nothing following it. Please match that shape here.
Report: 30 V
